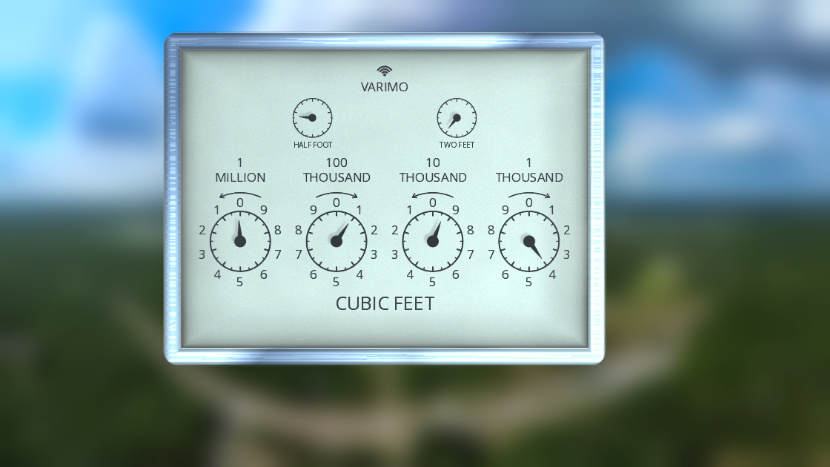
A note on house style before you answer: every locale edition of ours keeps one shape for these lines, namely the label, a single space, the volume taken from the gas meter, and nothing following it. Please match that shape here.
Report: 9400 ft³
